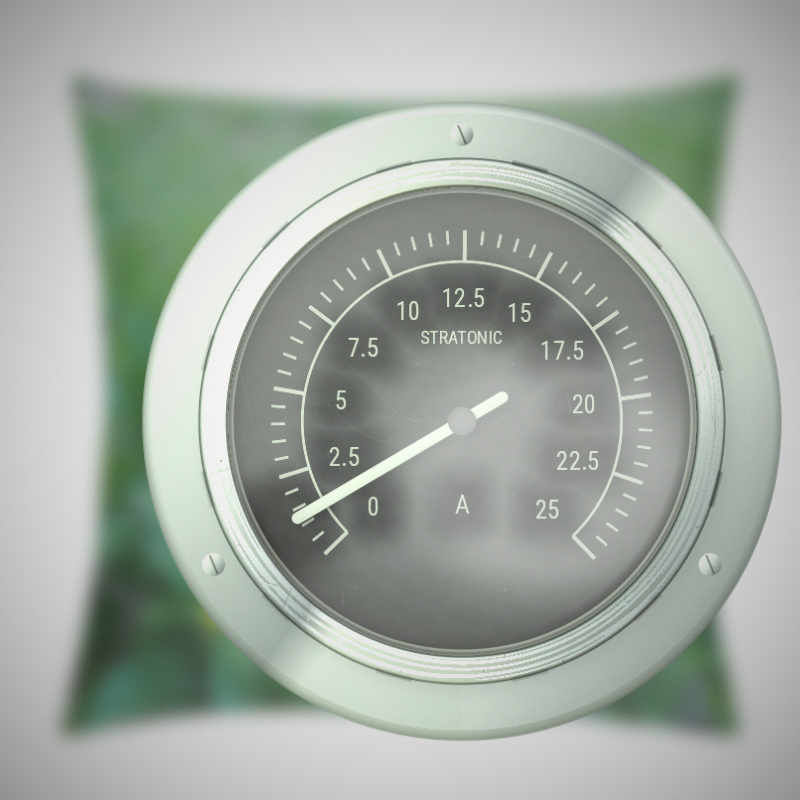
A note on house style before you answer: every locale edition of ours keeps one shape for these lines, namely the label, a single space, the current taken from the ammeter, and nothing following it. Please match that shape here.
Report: 1.25 A
